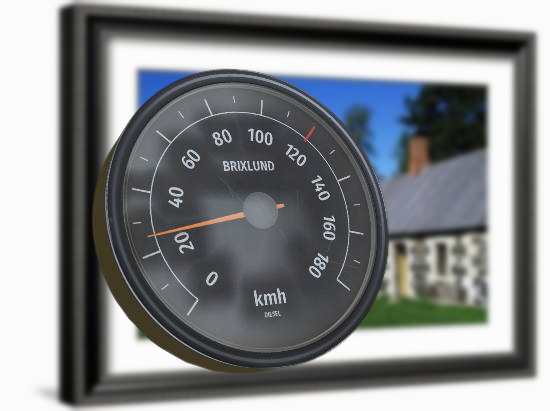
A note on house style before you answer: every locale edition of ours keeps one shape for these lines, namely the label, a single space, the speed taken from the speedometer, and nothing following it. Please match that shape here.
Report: 25 km/h
